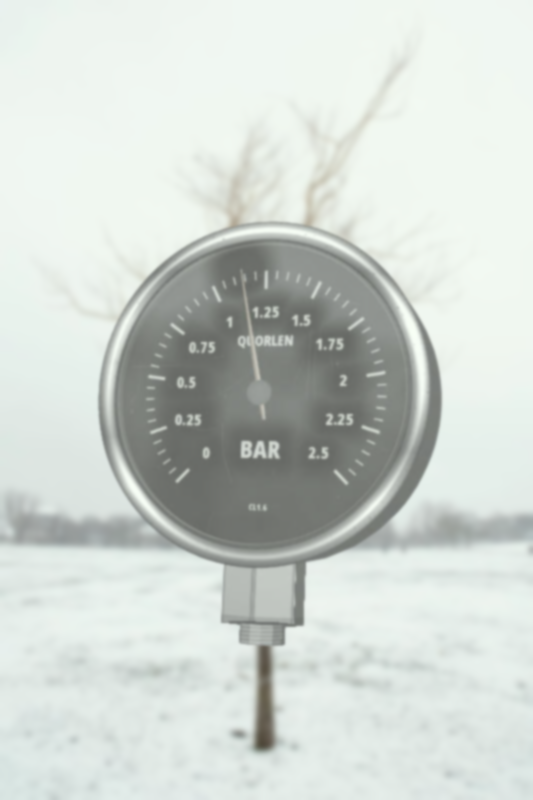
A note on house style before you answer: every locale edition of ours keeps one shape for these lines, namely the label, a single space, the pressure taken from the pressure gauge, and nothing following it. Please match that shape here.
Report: 1.15 bar
